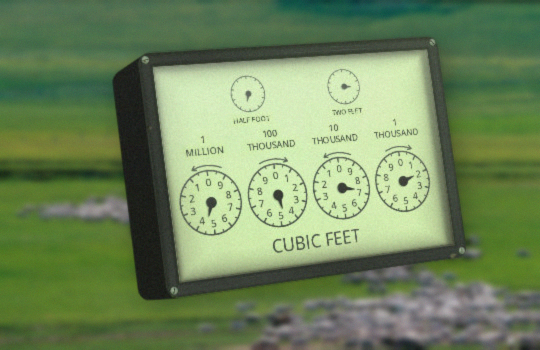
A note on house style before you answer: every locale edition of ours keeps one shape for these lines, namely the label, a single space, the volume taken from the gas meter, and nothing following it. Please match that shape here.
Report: 447200 ft³
